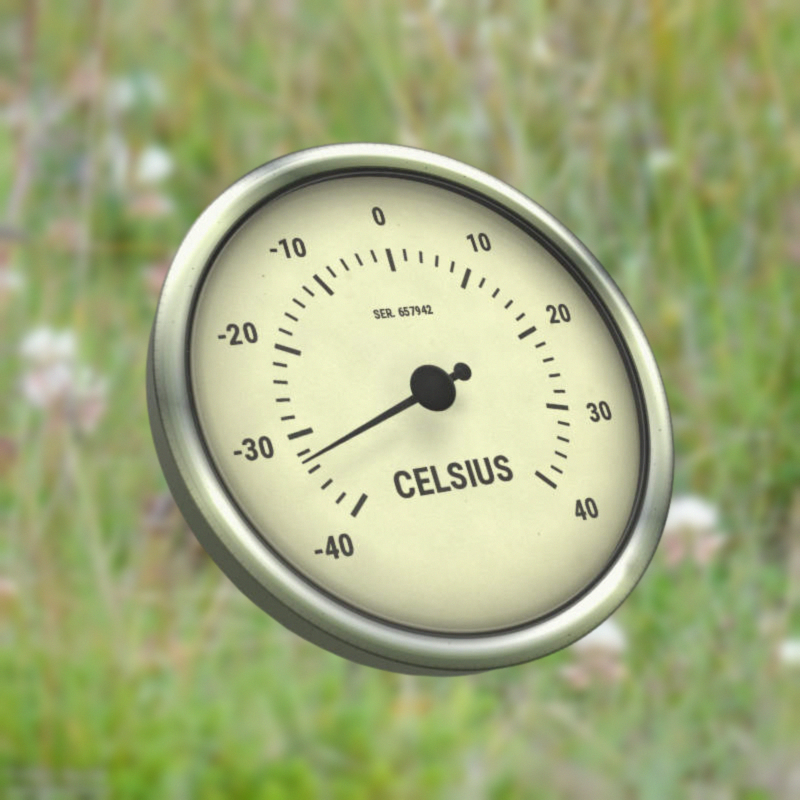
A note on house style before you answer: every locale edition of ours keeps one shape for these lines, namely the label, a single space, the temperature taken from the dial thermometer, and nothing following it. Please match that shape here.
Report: -33 °C
